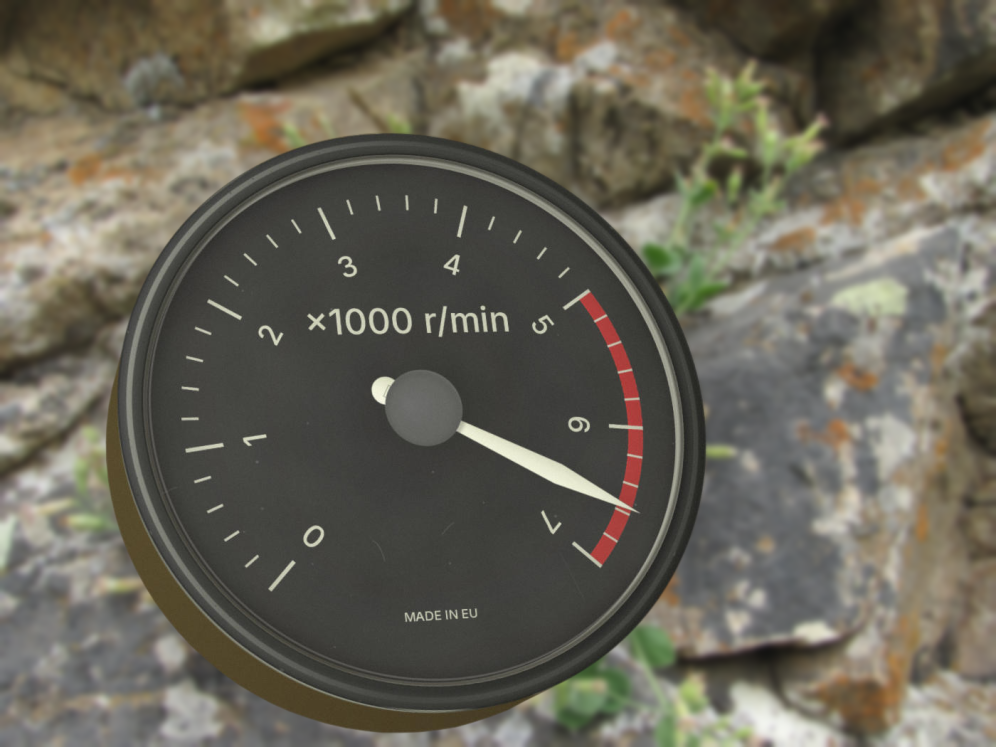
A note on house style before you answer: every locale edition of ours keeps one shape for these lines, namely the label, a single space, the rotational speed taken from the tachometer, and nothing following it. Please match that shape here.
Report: 6600 rpm
